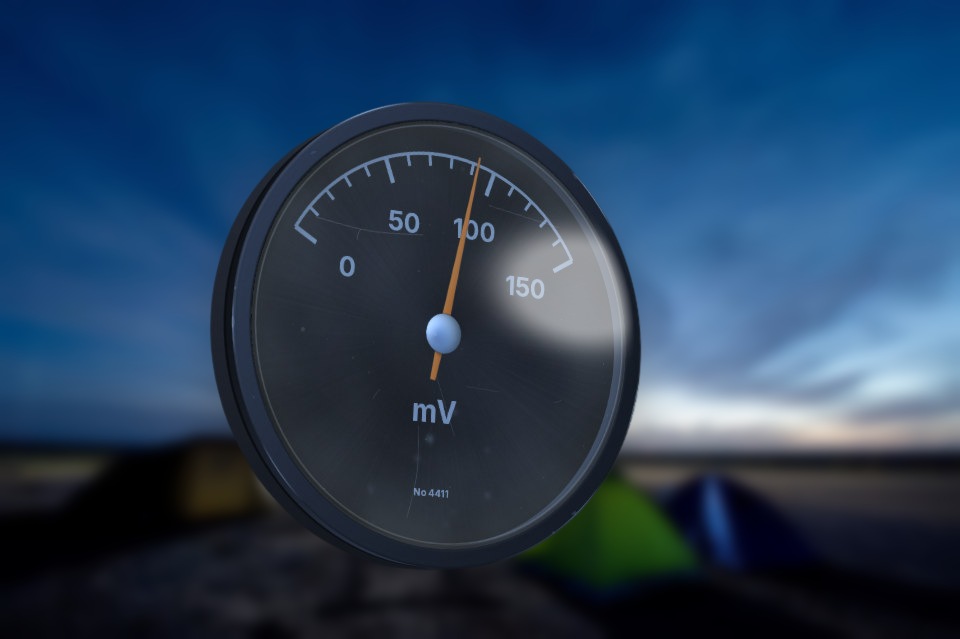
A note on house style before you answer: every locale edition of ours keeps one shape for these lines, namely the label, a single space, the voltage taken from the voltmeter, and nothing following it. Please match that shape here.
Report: 90 mV
